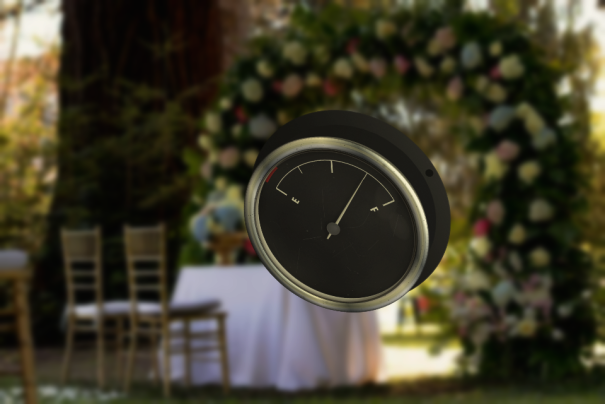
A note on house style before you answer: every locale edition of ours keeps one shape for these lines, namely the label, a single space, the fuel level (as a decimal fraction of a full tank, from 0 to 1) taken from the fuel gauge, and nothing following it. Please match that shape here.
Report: 0.75
